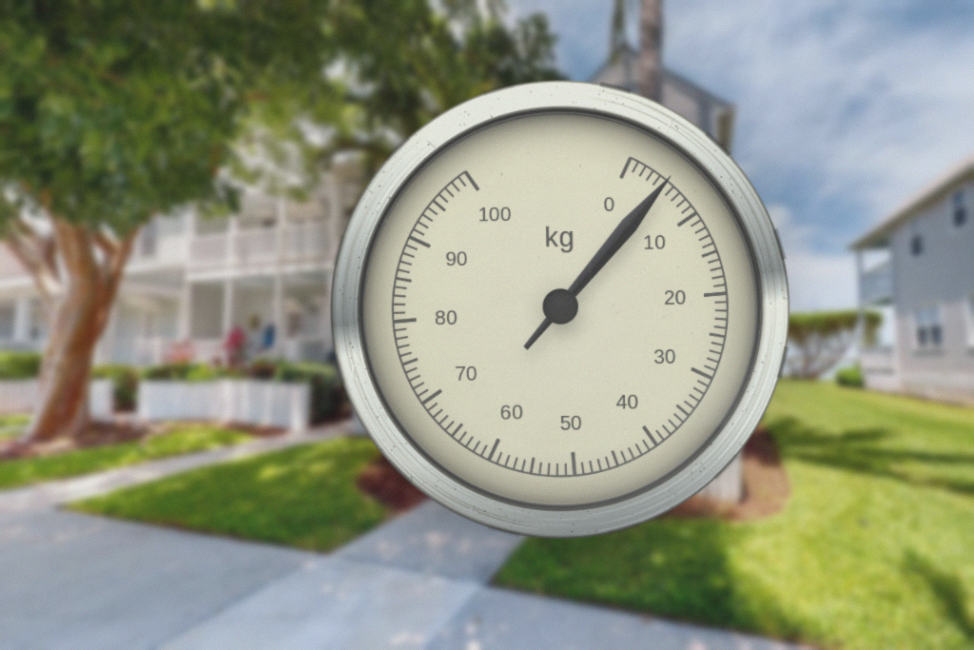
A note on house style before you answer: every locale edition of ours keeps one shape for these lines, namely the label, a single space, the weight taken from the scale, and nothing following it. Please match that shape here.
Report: 5 kg
